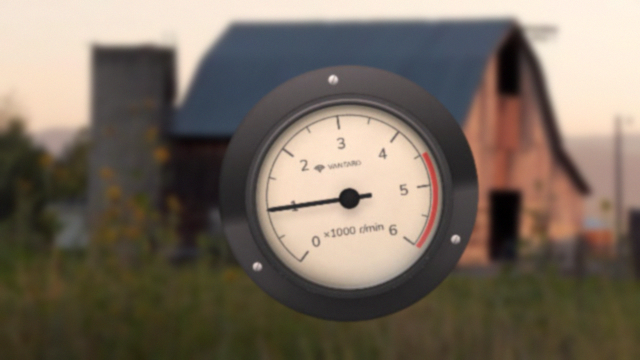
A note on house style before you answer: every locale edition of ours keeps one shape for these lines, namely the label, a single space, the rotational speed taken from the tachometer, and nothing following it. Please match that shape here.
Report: 1000 rpm
